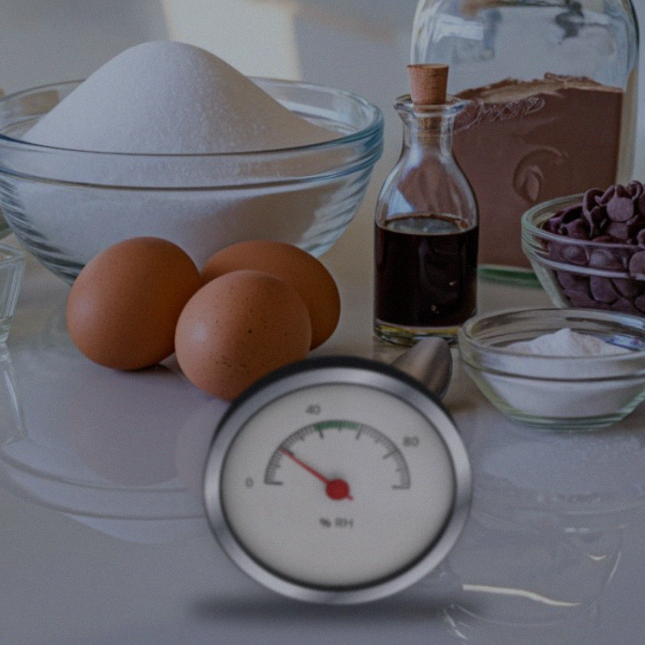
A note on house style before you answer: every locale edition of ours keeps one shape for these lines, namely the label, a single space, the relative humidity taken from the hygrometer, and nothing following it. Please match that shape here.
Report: 20 %
